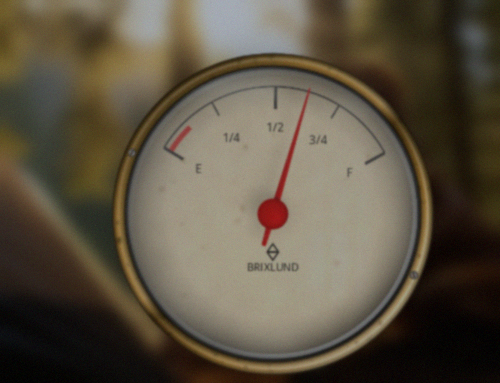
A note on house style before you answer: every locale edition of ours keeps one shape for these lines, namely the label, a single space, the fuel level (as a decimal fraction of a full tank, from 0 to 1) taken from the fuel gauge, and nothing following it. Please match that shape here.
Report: 0.625
